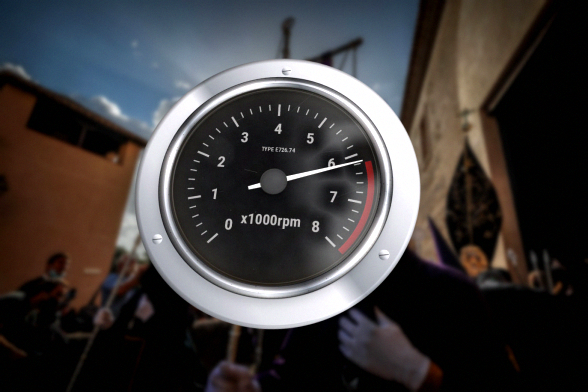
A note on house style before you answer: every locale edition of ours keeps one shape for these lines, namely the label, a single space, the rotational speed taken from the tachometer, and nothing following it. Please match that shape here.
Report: 6200 rpm
